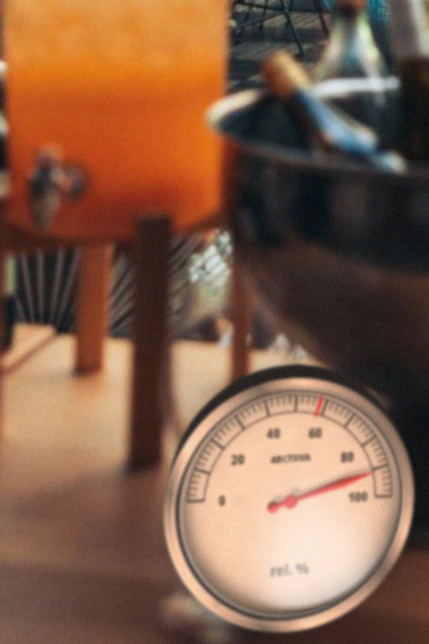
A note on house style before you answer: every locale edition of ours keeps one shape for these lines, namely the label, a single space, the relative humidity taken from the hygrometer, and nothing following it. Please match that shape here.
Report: 90 %
